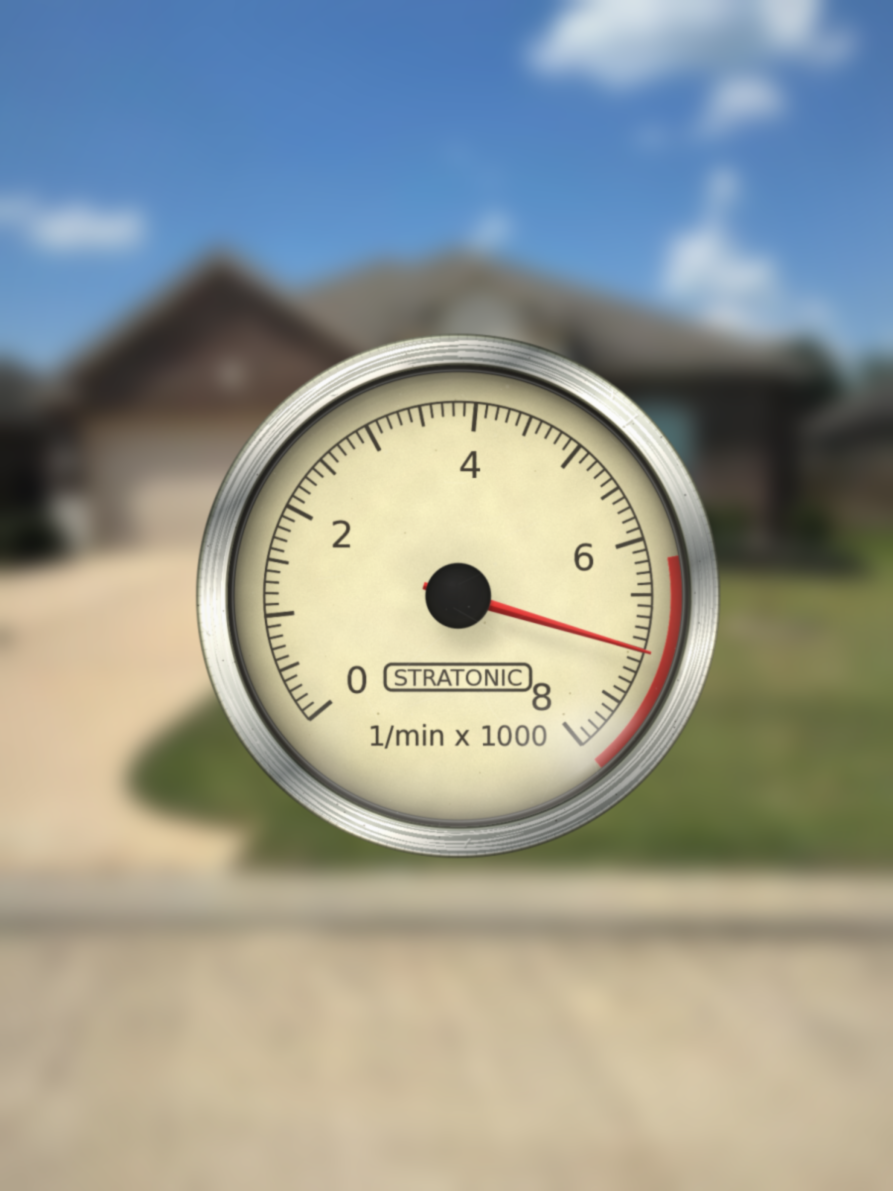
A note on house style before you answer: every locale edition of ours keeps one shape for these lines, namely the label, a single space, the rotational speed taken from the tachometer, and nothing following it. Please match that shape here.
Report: 7000 rpm
